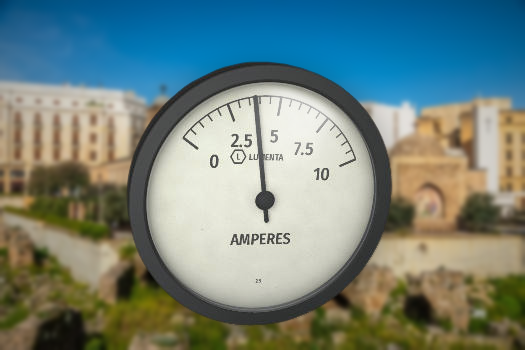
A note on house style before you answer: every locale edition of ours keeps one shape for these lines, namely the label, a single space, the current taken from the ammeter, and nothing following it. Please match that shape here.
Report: 3.75 A
